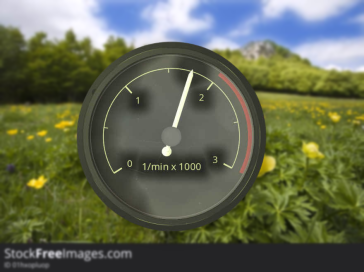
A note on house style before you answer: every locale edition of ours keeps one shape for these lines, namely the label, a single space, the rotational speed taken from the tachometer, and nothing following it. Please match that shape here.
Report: 1750 rpm
